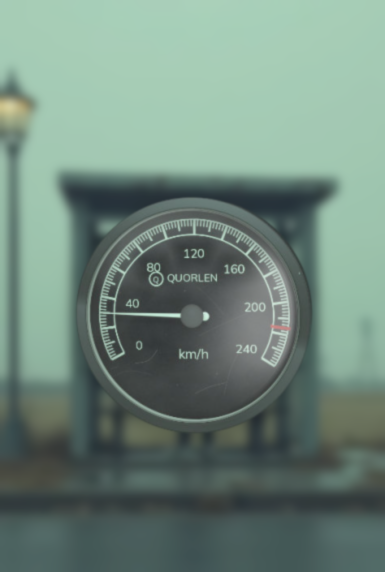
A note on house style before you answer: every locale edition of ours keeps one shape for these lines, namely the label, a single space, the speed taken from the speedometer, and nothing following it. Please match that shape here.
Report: 30 km/h
